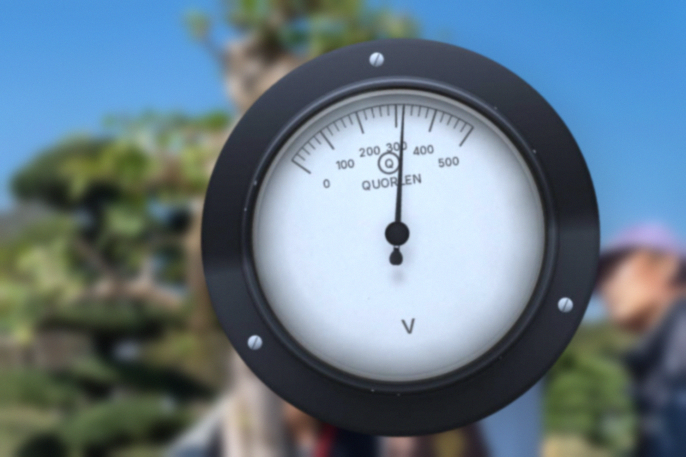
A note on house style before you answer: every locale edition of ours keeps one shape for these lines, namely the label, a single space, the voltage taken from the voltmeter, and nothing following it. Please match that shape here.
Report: 320 V
